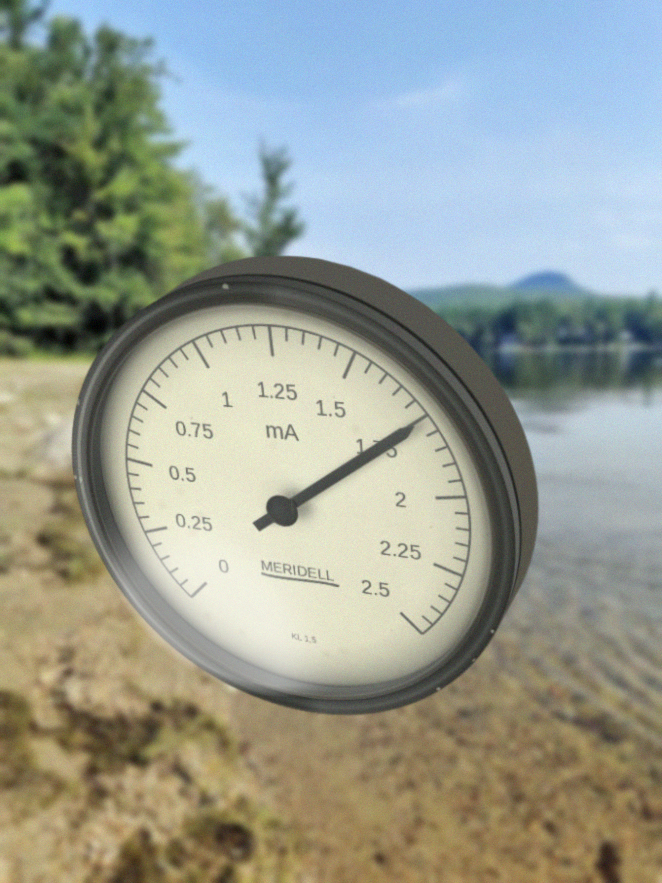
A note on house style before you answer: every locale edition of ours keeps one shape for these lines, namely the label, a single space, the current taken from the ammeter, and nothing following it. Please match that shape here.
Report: 1.75 mA
